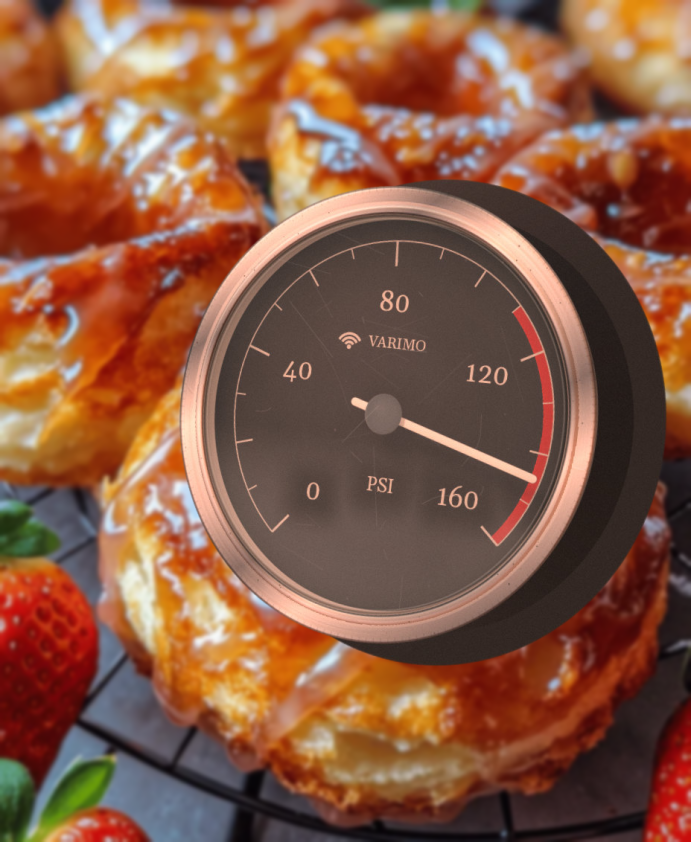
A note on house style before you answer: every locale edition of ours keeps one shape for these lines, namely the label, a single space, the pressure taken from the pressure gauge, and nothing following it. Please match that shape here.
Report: 145 psi
